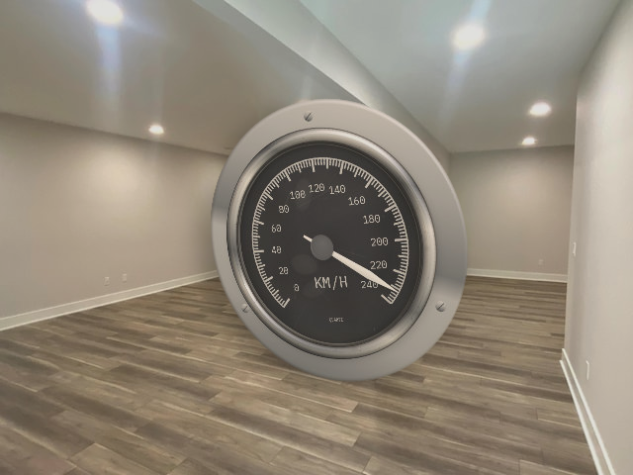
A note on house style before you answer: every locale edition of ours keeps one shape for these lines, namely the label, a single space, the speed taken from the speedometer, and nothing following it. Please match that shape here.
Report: 230 km/h
